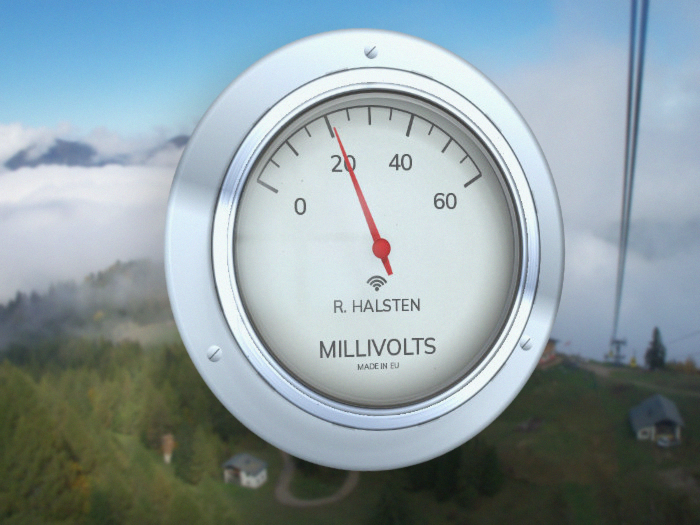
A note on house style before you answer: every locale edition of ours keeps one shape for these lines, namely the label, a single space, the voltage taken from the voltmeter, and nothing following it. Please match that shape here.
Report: 20 mV
